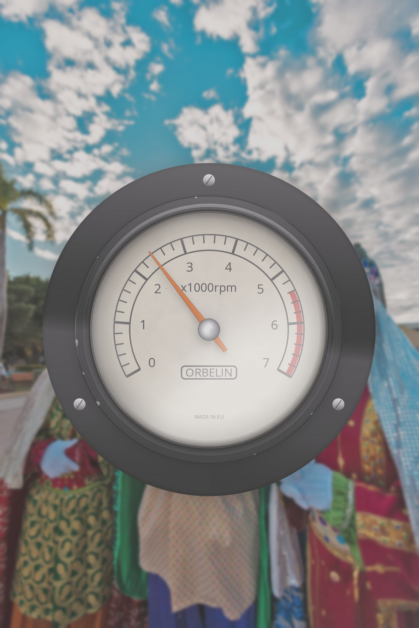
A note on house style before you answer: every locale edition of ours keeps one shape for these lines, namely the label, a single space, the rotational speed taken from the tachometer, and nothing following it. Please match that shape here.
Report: 2400 rpm
